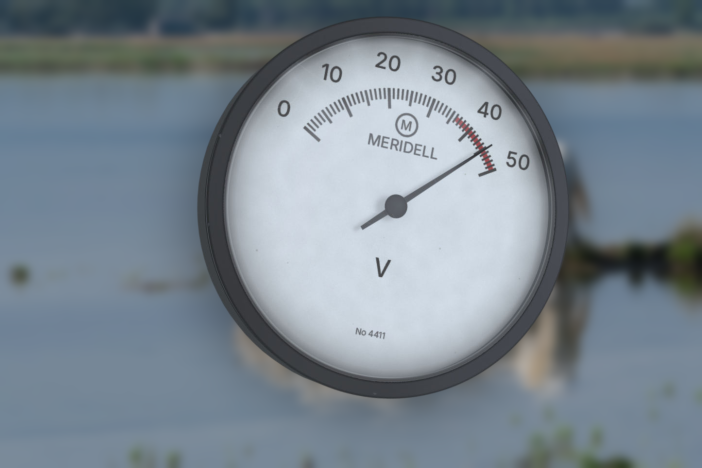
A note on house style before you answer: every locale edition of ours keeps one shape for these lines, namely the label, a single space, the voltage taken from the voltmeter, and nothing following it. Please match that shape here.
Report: 45 V
